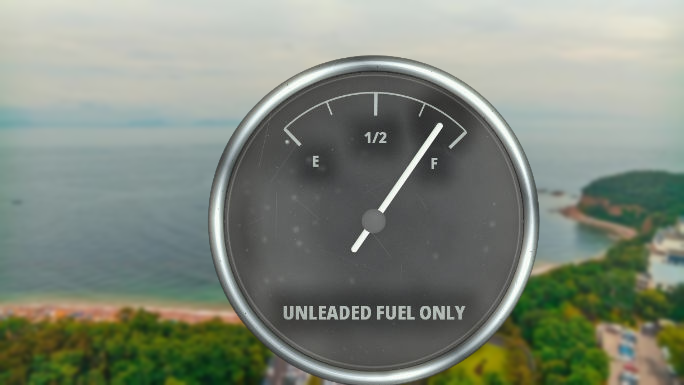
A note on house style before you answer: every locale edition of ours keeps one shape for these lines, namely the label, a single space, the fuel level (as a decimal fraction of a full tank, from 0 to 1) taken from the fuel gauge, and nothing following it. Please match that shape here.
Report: 0.875
